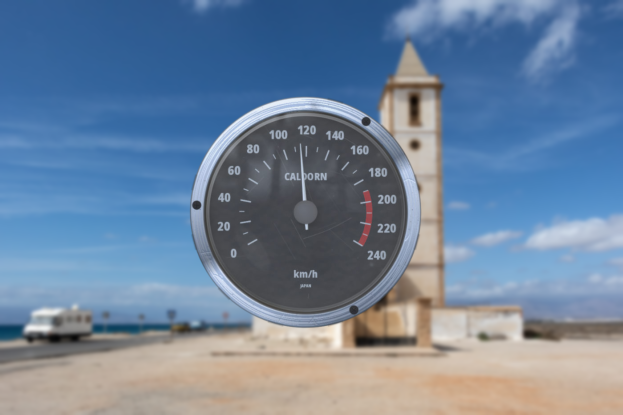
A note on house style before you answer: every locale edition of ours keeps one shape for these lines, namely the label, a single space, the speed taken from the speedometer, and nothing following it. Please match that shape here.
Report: 115 km/h
